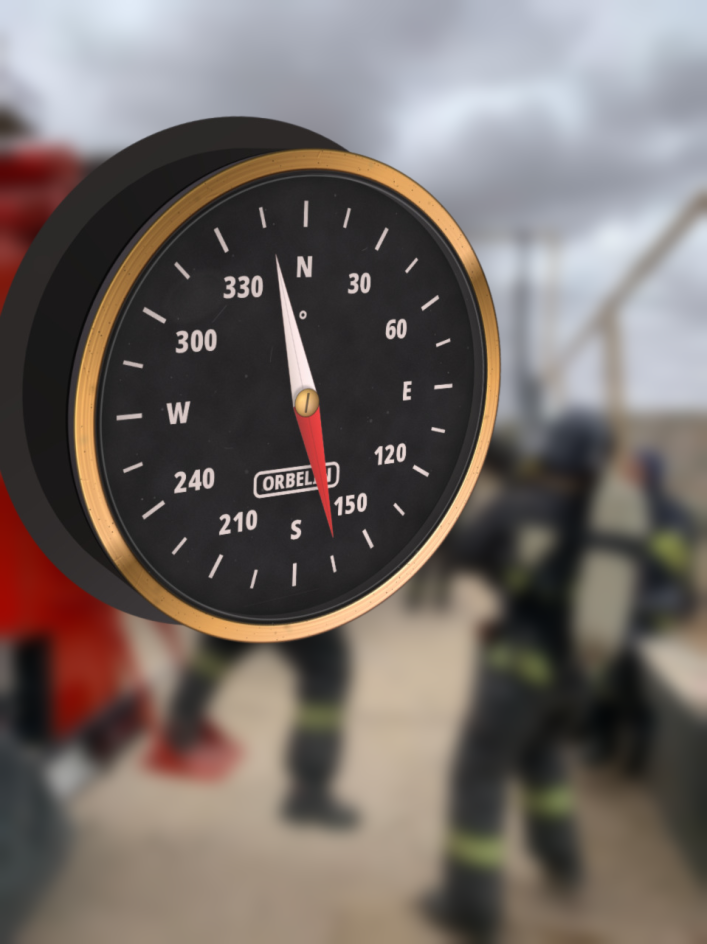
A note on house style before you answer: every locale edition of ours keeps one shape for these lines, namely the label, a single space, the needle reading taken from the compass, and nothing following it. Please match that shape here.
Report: 165 °
